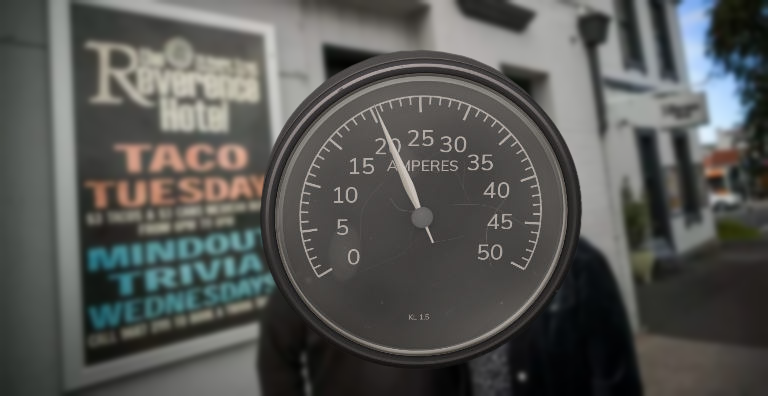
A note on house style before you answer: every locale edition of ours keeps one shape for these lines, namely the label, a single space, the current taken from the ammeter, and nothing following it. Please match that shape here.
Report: 20.5 A
